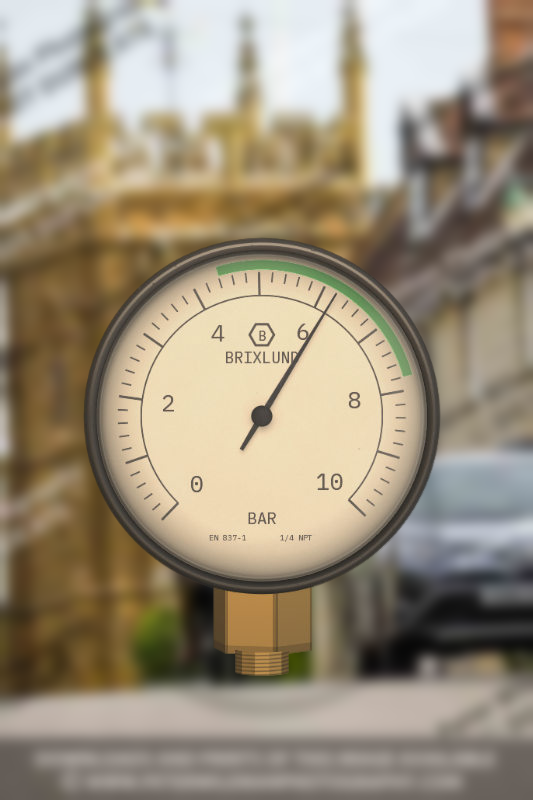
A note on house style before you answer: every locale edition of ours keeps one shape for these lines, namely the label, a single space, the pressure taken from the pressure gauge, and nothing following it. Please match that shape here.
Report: 6.2 bar
